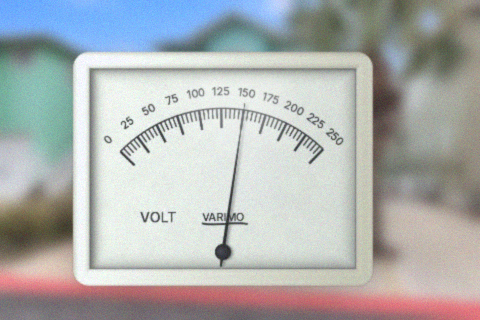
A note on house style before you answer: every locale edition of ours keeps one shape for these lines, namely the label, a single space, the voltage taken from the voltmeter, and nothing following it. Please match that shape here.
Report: 150 V
